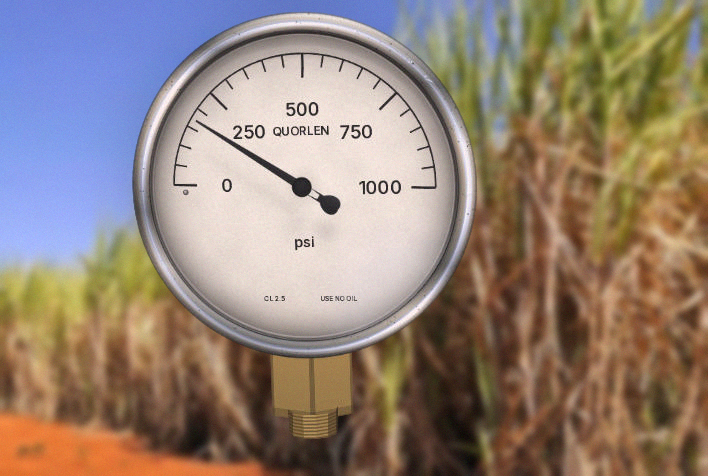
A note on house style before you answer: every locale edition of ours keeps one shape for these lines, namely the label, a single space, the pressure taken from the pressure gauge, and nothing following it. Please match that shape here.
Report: 175 psi
